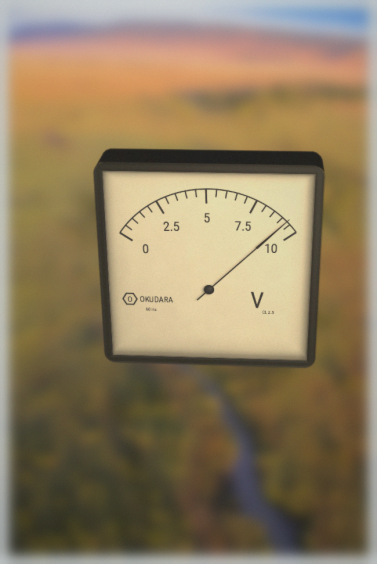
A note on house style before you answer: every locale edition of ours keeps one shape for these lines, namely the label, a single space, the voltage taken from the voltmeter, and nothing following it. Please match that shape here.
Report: 9.25 V
